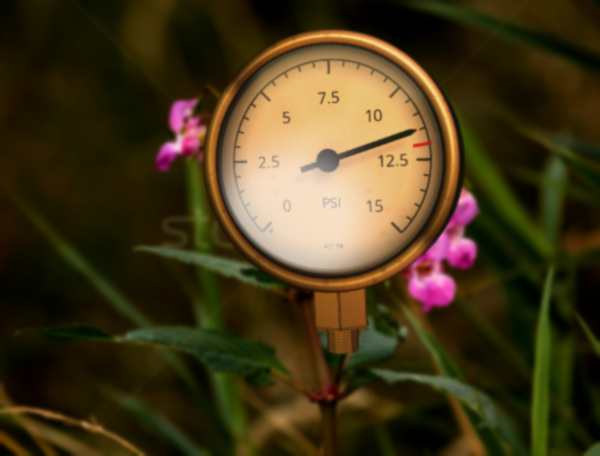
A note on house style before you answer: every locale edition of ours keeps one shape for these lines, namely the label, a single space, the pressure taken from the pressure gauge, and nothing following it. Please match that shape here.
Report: 11.5 psi
